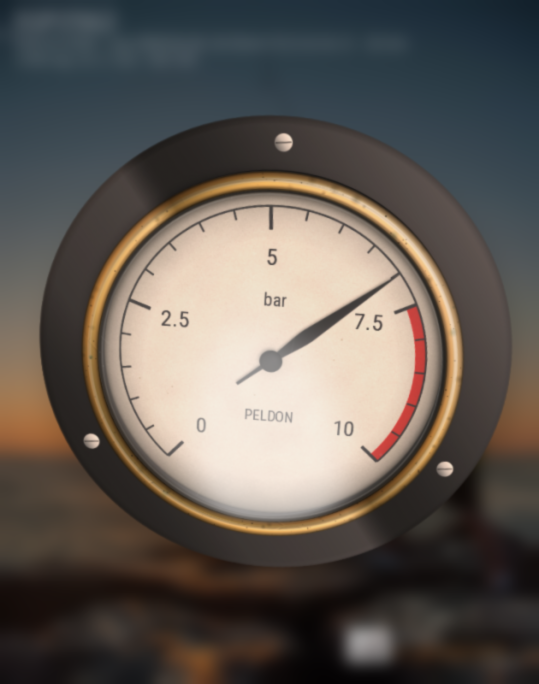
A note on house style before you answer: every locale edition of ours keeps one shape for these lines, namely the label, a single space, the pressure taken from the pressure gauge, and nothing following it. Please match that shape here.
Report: 7 bar
